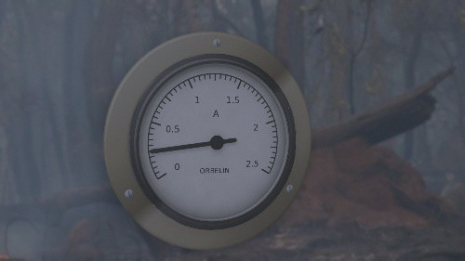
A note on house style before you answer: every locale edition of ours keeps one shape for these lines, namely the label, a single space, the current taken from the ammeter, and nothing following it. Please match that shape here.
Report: 0.25 A
